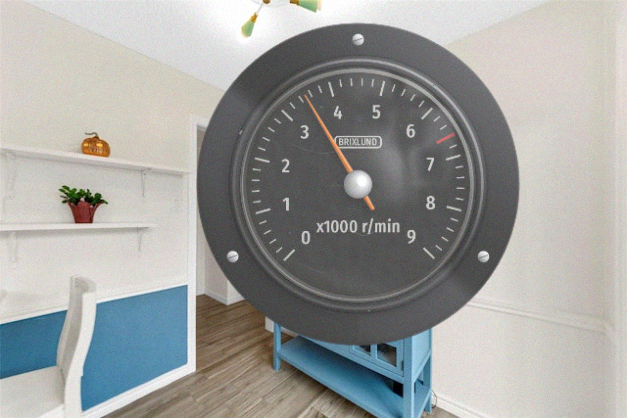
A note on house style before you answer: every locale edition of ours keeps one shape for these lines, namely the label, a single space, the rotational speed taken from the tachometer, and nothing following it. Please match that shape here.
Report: 3500 rpm
